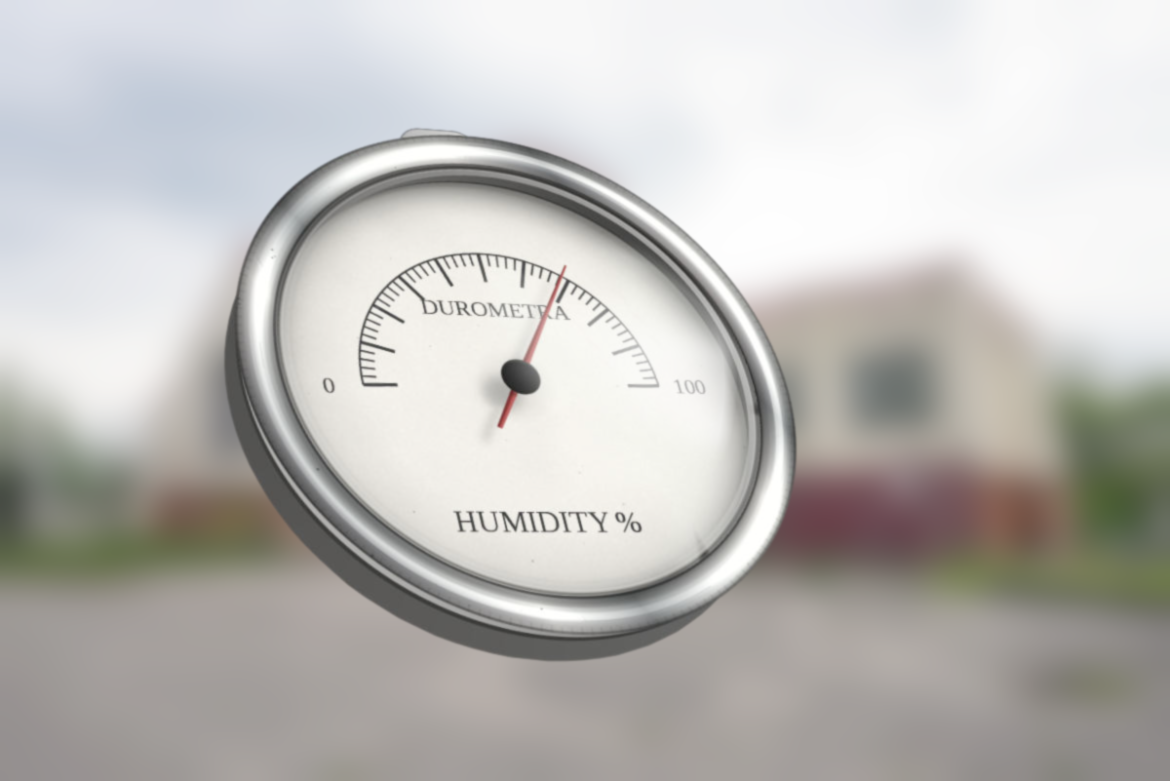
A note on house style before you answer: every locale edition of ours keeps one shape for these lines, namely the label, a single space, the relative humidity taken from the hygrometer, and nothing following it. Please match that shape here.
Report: 68 %
